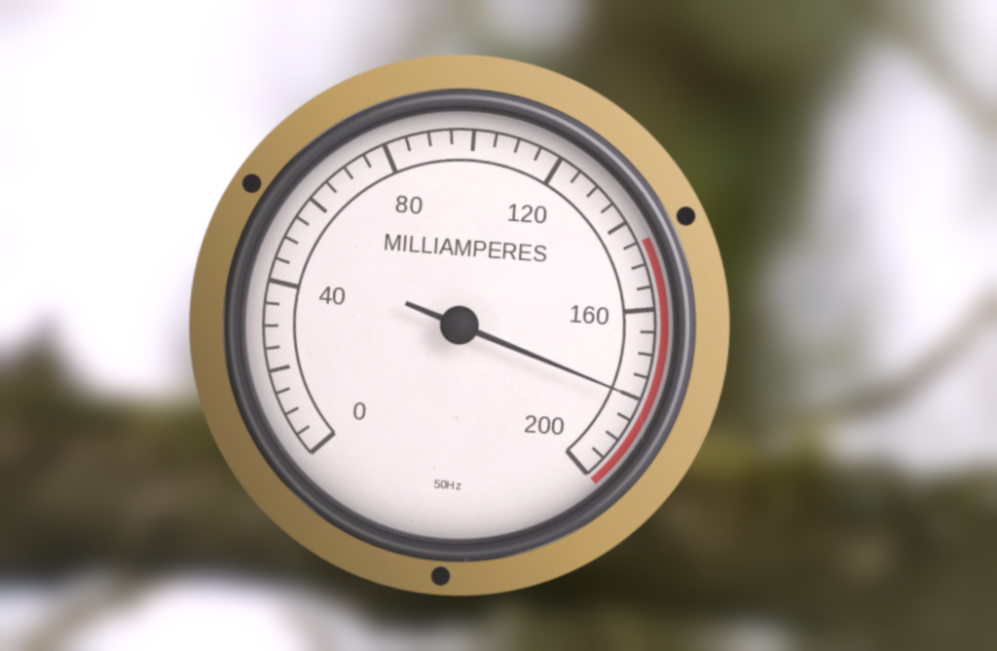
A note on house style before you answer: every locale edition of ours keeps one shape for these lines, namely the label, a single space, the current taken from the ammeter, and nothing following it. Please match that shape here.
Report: 180 mA
